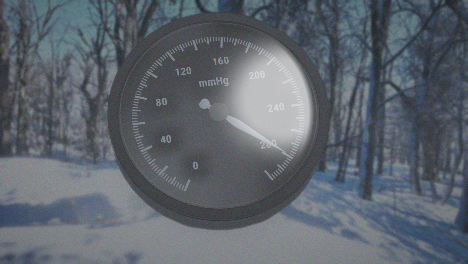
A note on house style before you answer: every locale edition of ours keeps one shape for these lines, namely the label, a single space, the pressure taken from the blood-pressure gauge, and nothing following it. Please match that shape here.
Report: 280 mmHg
